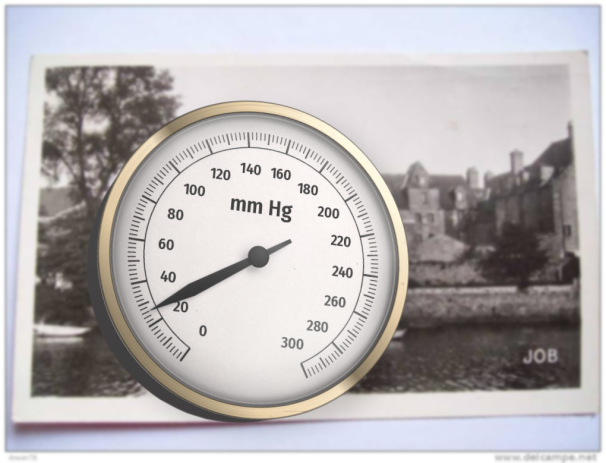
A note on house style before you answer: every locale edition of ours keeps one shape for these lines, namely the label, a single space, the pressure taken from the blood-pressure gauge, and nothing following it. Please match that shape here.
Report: 26 mmHg
